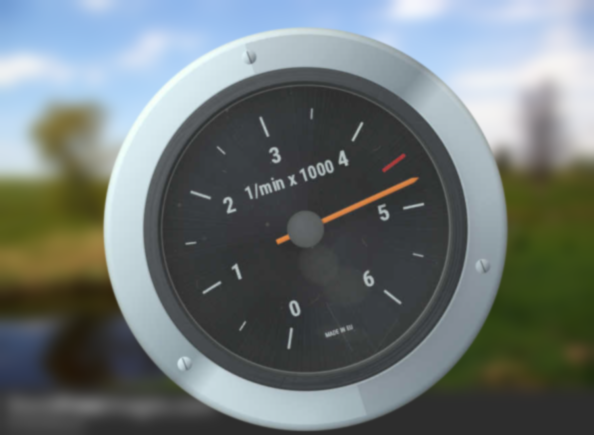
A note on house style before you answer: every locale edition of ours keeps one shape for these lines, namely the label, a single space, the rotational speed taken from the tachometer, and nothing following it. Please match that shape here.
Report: 4750 rpm
